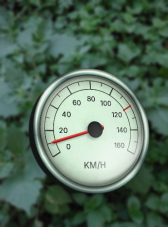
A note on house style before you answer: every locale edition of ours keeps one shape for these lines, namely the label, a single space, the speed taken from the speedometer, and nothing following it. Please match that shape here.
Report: 10 km/h
